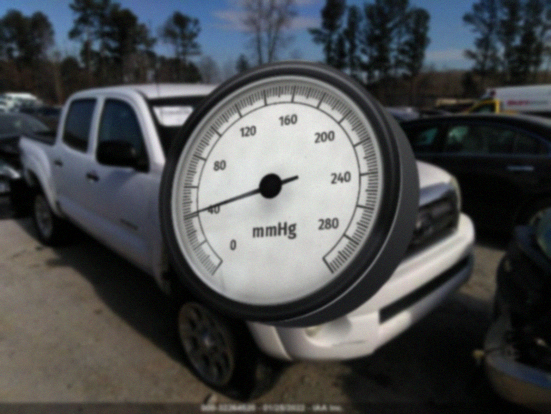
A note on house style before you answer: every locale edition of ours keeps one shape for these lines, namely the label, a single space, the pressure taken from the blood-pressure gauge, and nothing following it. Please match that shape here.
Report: 40 mmHg
